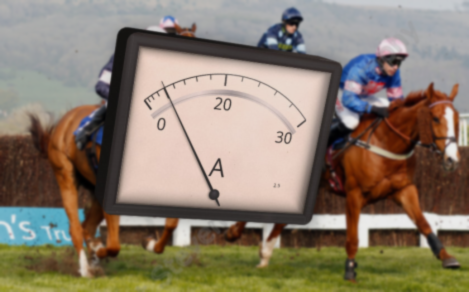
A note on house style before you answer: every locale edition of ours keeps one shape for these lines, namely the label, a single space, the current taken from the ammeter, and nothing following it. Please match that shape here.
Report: 10 A
